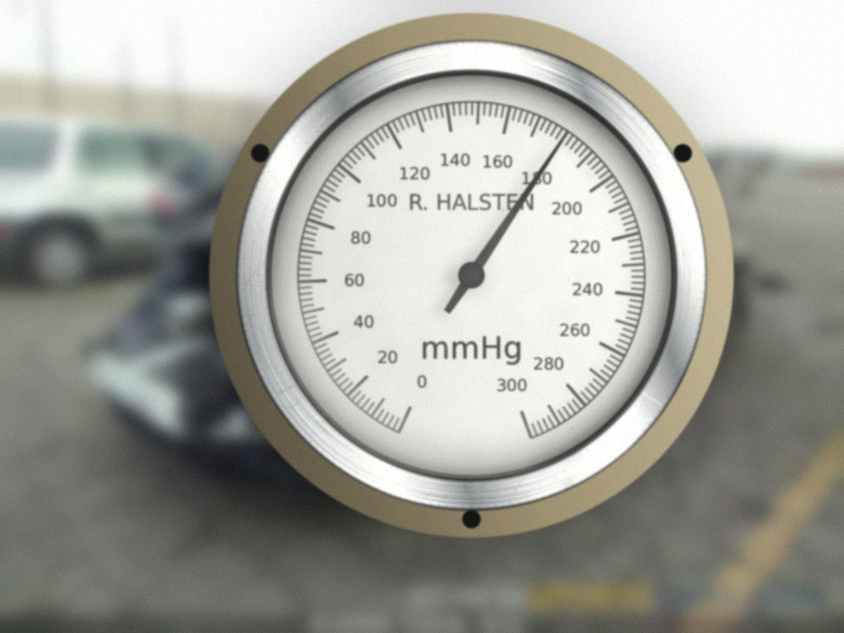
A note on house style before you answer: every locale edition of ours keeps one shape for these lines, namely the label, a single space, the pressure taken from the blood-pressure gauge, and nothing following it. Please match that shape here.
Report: 180 mmHg
